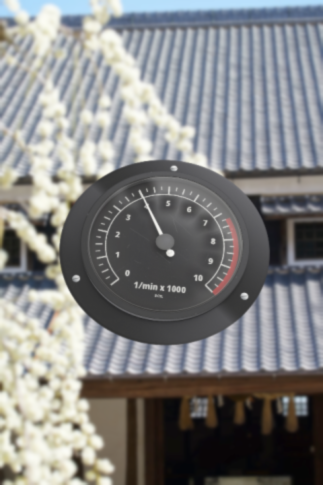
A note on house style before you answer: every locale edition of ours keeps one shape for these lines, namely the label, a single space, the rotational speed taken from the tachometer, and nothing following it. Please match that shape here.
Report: 4000 rpm
